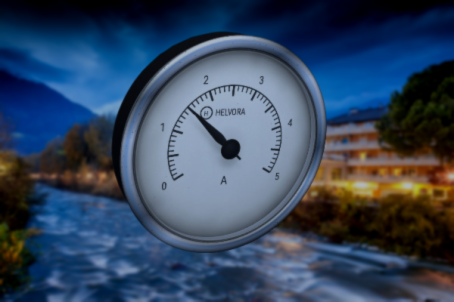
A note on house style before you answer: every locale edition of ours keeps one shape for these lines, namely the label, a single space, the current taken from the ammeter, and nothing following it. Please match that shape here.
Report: 1.5 A
